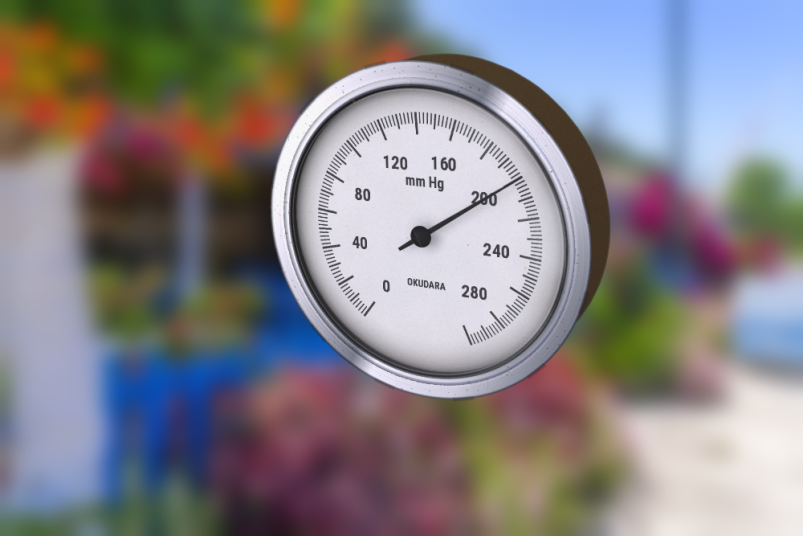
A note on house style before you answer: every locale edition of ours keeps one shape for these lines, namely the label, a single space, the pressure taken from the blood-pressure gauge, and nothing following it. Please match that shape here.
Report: 200 mmHg
